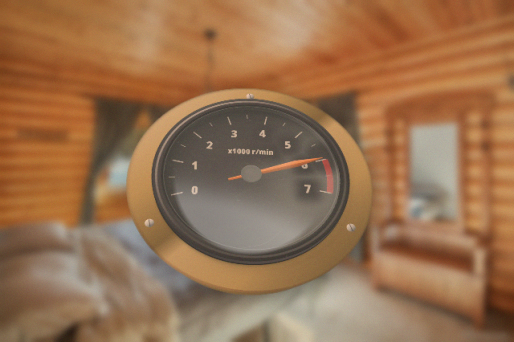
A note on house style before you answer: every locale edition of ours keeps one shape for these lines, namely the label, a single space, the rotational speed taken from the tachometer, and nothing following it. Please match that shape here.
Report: 6000 rpm
